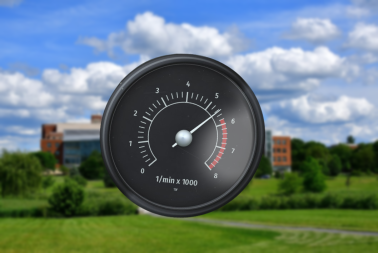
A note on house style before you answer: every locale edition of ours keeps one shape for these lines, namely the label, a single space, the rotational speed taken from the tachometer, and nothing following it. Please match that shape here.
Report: 5400 rpm
